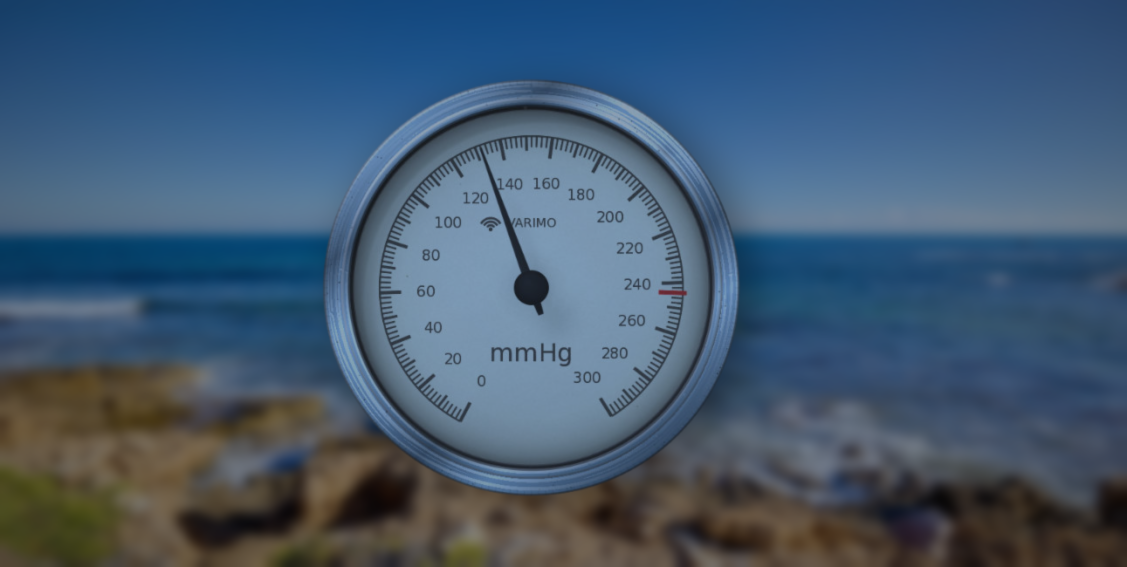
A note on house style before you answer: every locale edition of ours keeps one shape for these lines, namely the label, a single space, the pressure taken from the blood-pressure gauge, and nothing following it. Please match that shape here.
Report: 132 mmHg
